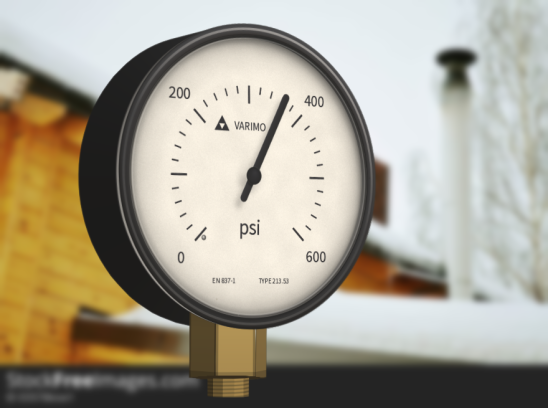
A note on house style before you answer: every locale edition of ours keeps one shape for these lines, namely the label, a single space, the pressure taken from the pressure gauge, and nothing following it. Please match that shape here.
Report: 360 psi
